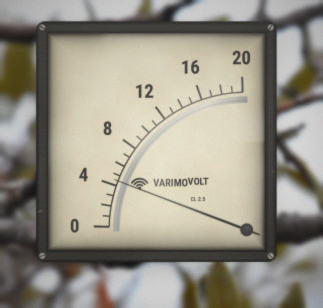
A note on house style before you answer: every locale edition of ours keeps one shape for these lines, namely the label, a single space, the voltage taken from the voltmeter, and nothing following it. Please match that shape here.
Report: 4.5 V
